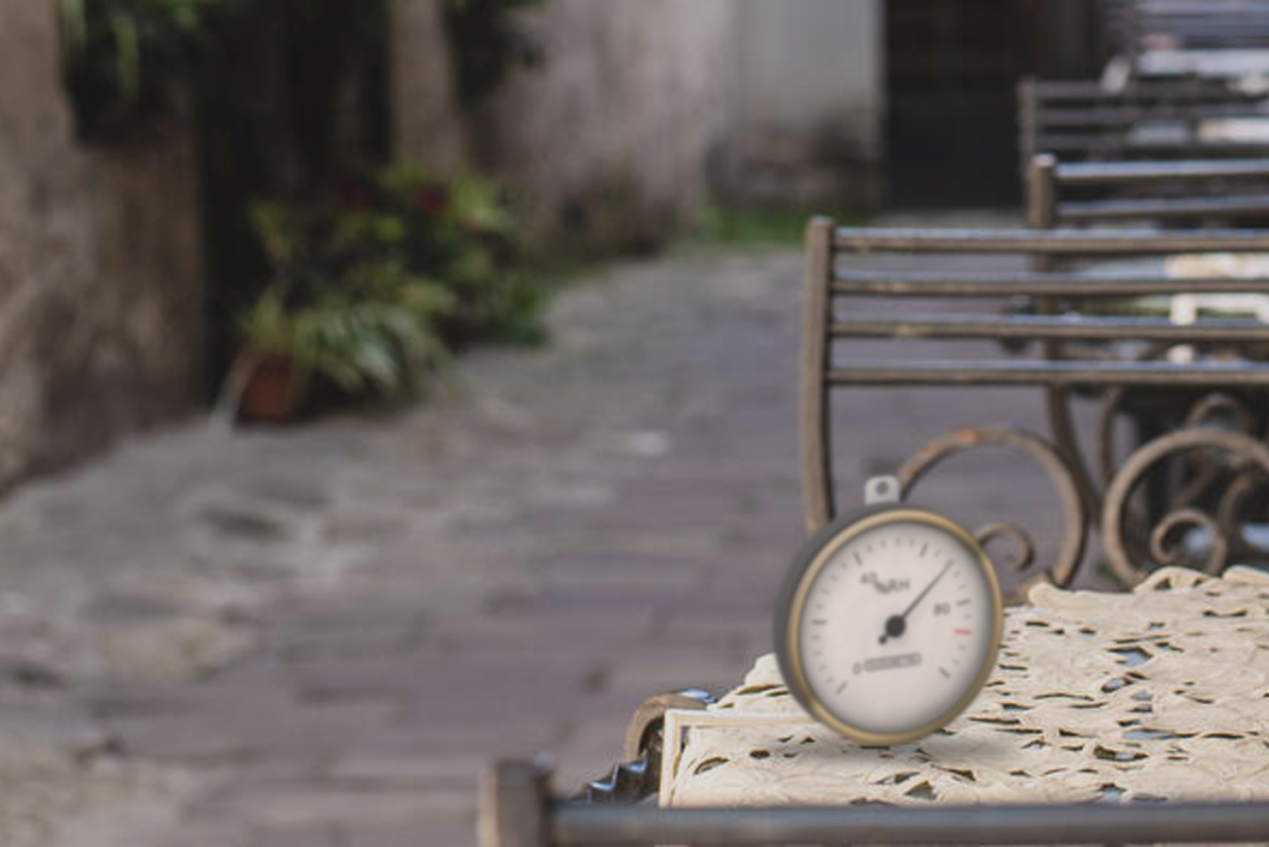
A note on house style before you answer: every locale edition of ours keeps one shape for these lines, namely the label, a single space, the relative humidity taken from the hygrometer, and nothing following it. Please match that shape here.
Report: 68 %
